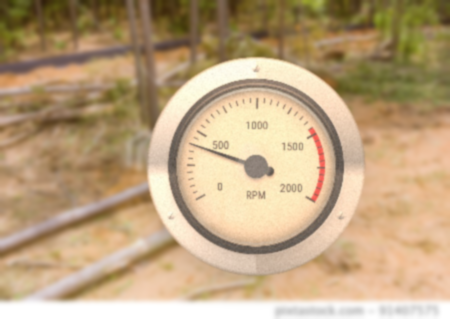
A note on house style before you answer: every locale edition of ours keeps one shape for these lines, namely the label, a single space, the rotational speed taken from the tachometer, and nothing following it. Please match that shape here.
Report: 400 rpm
